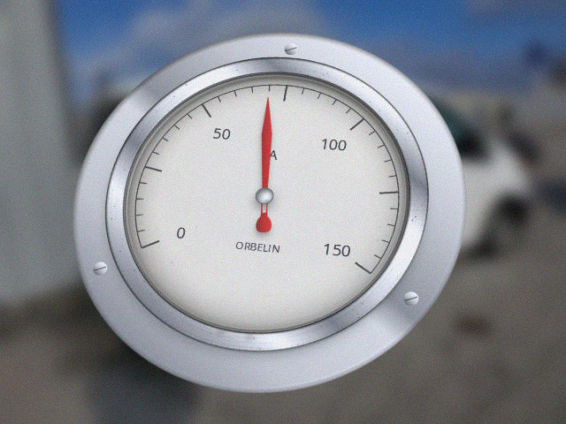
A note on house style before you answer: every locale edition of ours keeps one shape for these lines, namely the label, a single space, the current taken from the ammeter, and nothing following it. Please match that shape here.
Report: 70 A
